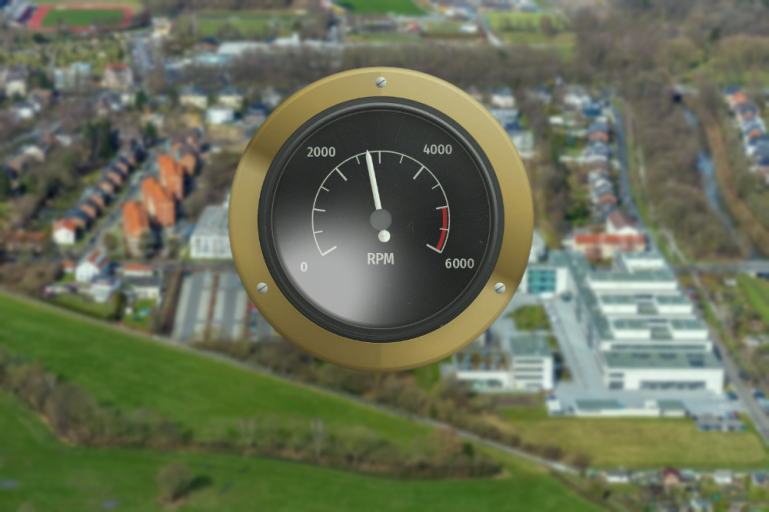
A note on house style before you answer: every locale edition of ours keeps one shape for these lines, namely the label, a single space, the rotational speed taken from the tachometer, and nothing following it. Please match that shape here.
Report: 2750 rpm
